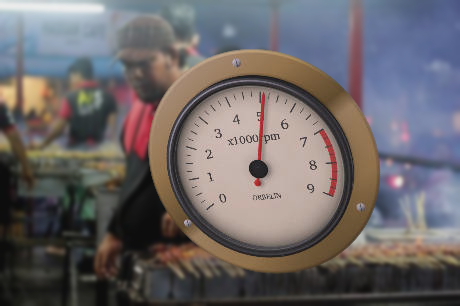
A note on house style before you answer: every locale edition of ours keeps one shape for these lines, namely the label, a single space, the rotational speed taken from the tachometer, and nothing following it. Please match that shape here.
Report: 5125 rpm
